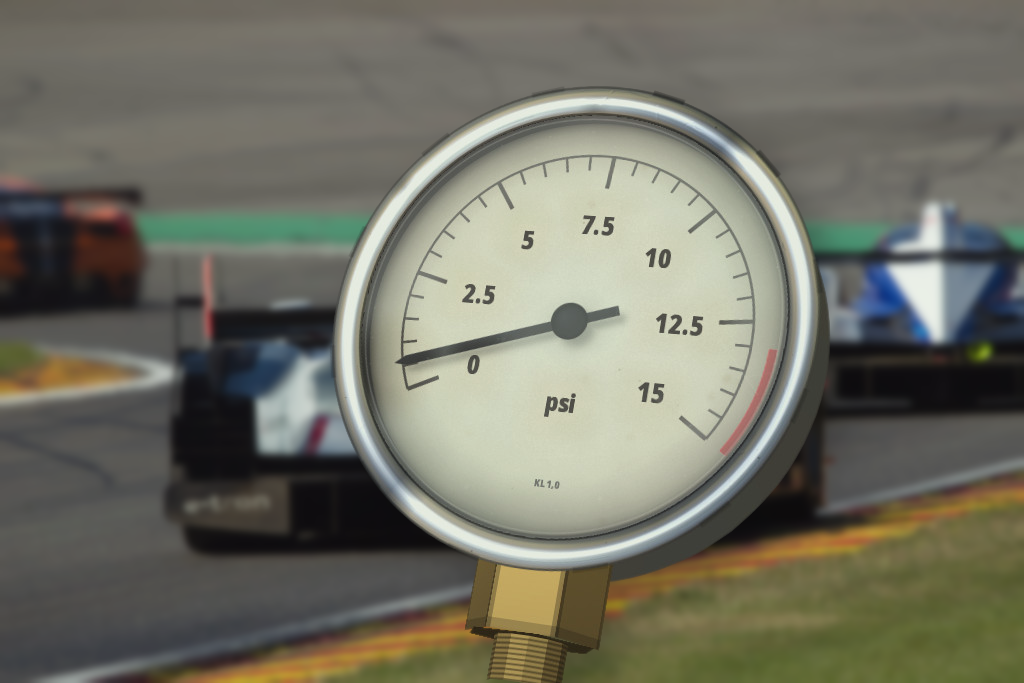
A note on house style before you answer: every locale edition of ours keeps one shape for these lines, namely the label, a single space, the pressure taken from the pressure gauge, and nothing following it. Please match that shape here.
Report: 0.5 psi
